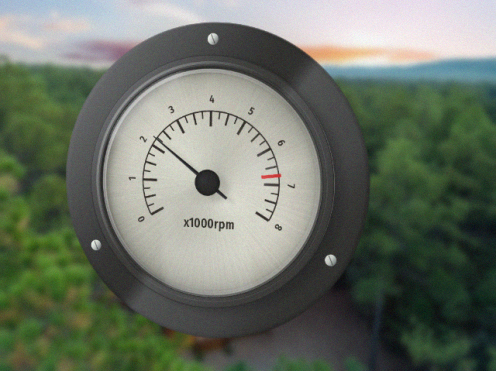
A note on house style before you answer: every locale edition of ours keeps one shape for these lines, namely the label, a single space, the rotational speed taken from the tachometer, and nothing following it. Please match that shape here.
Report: 2250 rpm
